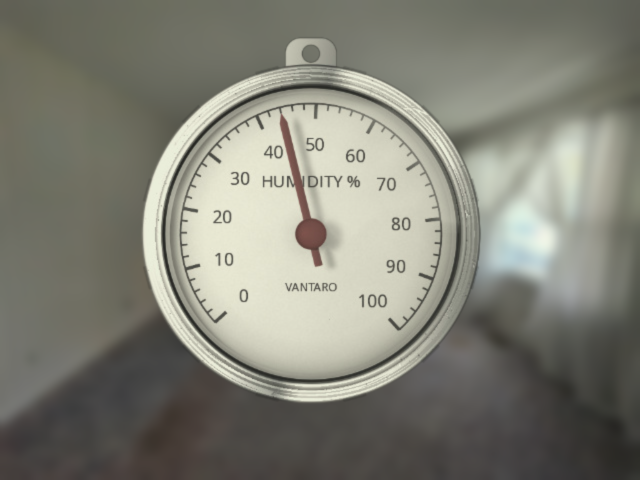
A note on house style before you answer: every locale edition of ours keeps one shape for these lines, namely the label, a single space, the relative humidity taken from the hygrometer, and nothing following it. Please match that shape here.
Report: 44 %
